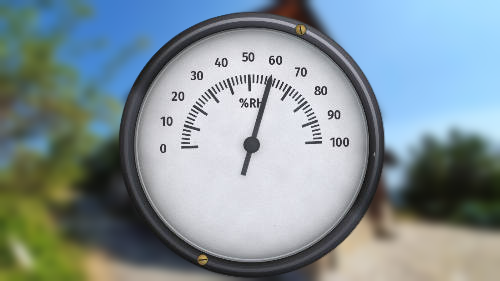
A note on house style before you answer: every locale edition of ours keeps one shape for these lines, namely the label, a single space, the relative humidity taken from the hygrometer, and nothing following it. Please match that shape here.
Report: 60 %
